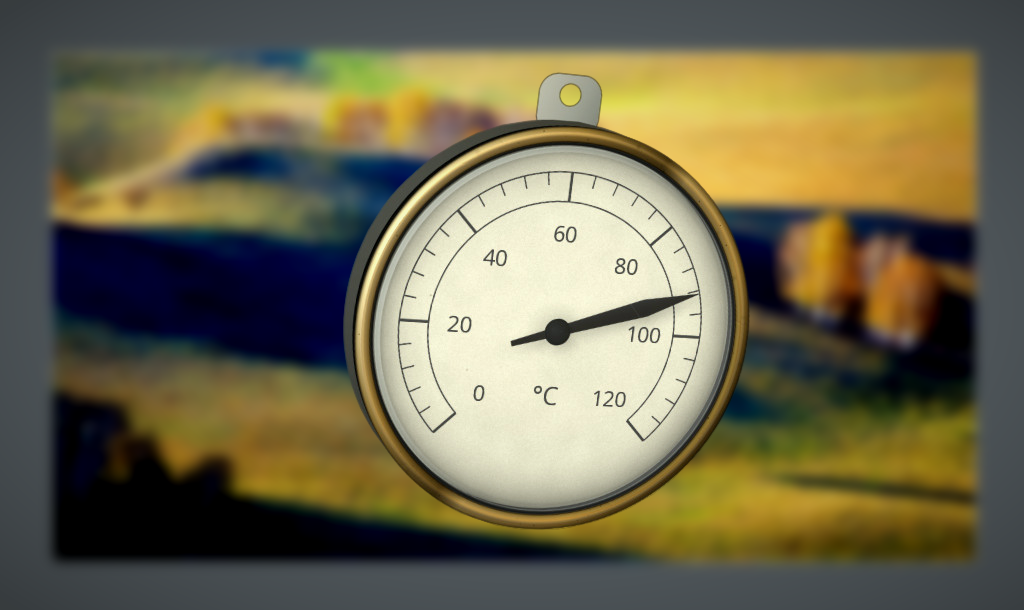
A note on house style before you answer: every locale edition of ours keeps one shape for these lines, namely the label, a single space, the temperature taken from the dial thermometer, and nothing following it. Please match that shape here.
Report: 92 °C
